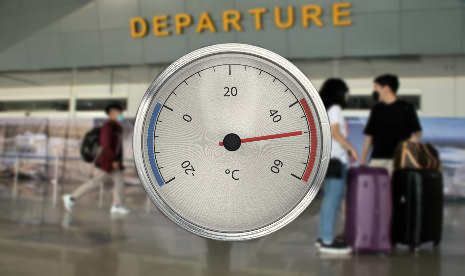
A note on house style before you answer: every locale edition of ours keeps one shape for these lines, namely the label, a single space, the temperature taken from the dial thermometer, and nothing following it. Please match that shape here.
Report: 48 °C
